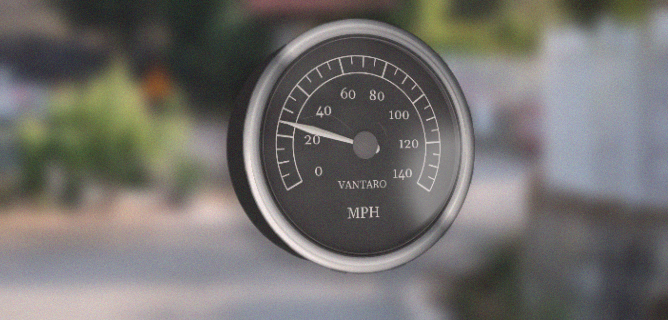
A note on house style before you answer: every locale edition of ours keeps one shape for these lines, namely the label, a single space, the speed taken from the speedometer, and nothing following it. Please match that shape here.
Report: 25 mph
